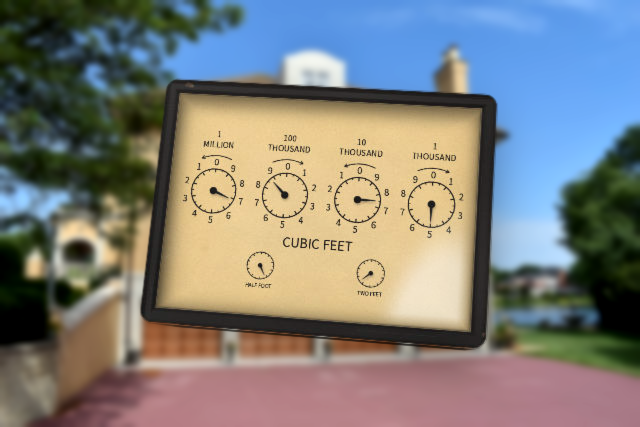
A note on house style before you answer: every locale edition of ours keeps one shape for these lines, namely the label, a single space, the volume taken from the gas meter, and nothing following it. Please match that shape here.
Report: 687500 ft³
